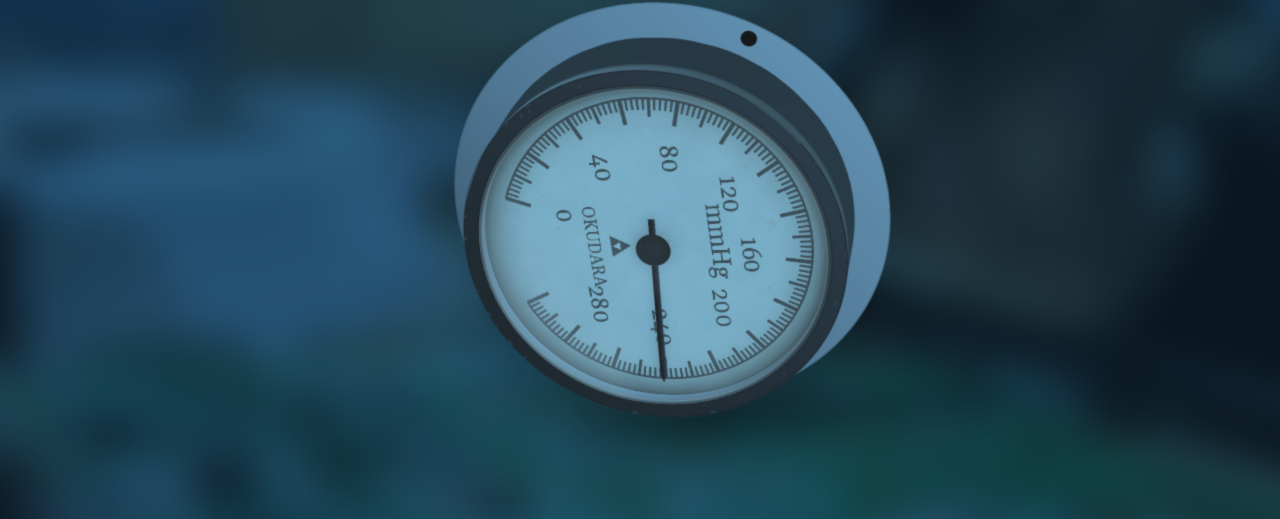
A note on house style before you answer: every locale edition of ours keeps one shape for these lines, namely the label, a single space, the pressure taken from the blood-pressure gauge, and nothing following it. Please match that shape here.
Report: 240 mmHg
